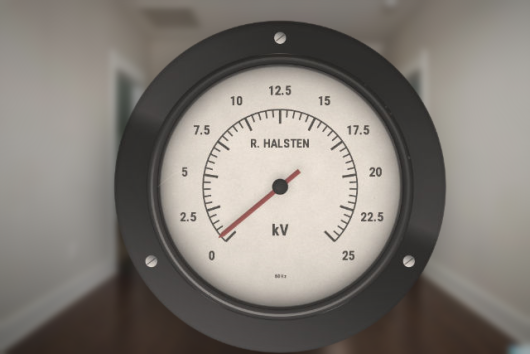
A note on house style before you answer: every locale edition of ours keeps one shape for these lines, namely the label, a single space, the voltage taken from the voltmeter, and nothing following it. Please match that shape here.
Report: 0.5 kV
